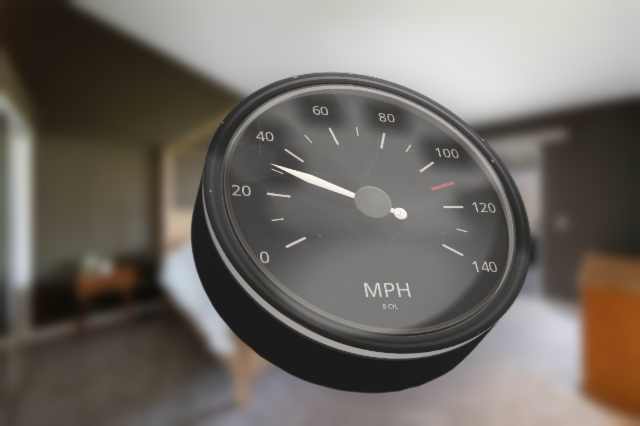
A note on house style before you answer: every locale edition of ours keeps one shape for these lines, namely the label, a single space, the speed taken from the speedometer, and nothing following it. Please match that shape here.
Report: 30 mph
